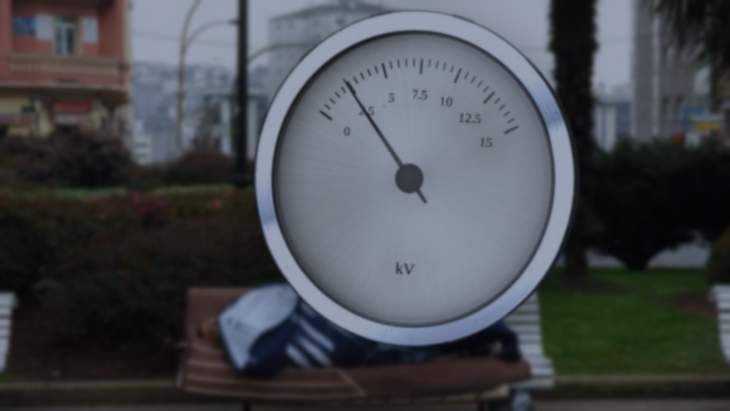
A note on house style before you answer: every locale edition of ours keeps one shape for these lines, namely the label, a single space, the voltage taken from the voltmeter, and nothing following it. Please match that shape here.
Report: 2.5 kV
